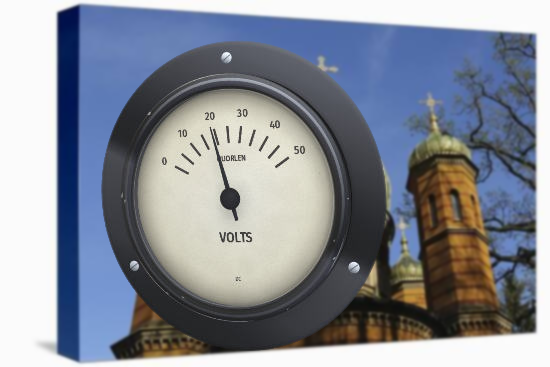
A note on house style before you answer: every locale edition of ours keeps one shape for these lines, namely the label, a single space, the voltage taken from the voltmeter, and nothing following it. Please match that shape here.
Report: 20 V
